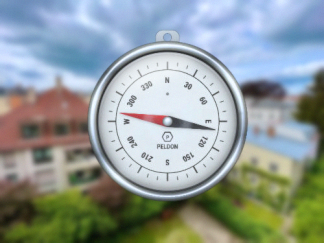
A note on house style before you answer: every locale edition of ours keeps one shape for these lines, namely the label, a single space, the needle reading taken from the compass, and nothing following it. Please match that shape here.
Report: 280 °
